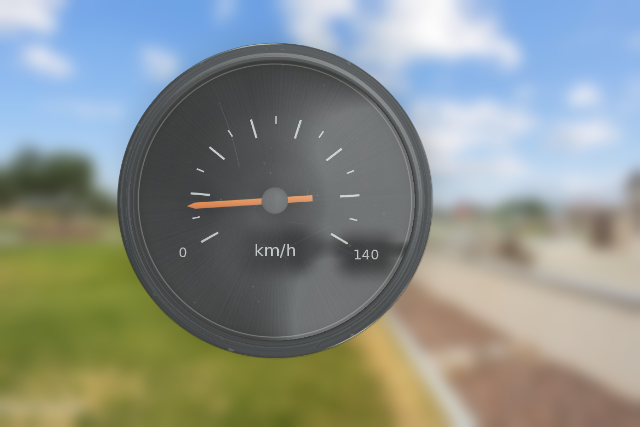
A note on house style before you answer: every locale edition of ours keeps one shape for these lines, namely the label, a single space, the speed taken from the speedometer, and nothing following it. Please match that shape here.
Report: 15 km/h
